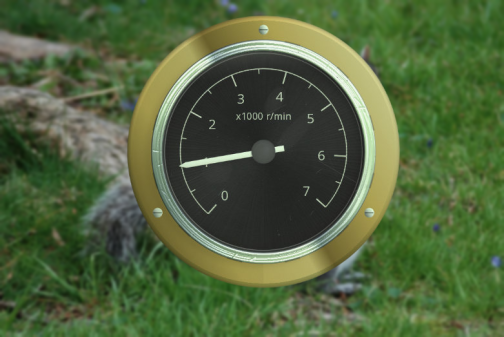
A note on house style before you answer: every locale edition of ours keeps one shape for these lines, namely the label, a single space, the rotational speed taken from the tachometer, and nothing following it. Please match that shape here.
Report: 1000 rpm
